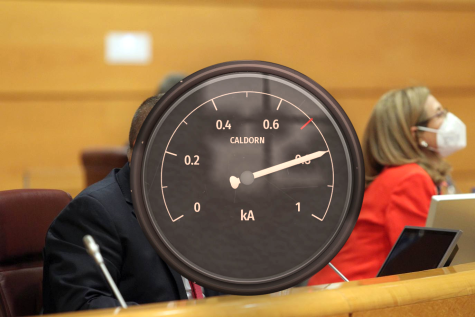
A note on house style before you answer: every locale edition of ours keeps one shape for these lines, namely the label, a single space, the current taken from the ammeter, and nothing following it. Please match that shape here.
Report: 0.8 kA
